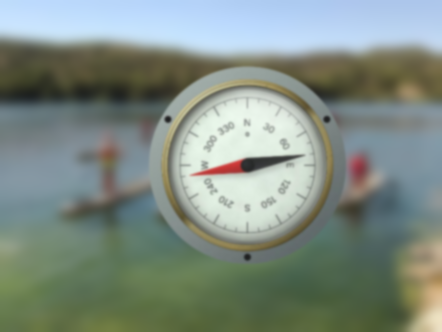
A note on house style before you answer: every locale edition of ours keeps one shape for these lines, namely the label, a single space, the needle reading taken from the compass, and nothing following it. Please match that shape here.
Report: 260 °
